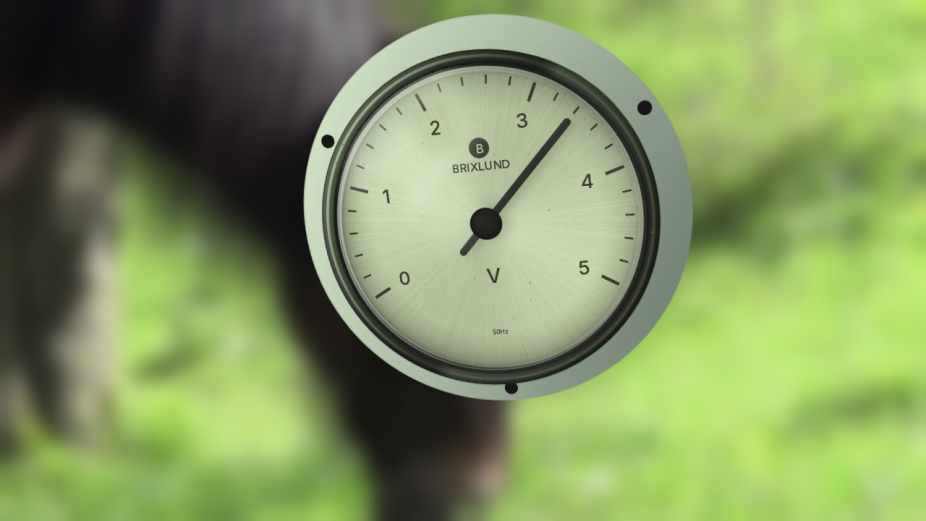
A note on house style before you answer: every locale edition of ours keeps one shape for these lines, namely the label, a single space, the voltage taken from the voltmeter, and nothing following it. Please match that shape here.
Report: 3.4 V
